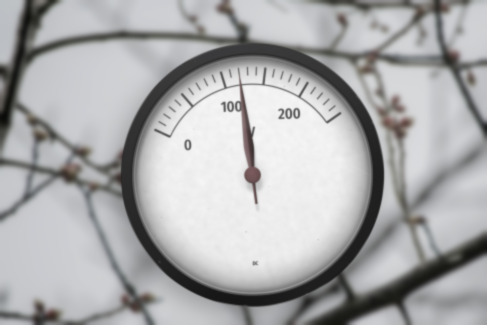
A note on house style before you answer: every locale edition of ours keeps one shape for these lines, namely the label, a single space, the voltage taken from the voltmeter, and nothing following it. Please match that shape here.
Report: 120 V
